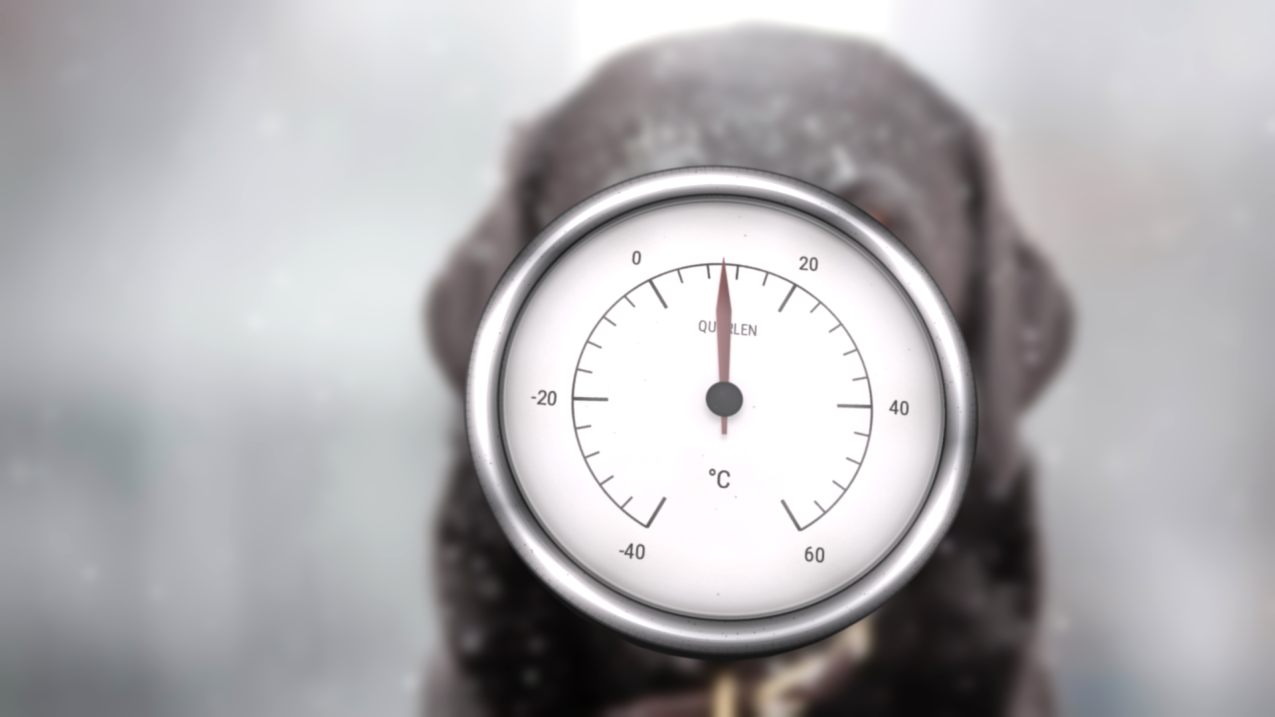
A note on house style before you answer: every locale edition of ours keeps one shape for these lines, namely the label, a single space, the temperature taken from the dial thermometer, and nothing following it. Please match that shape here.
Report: 10 °C
